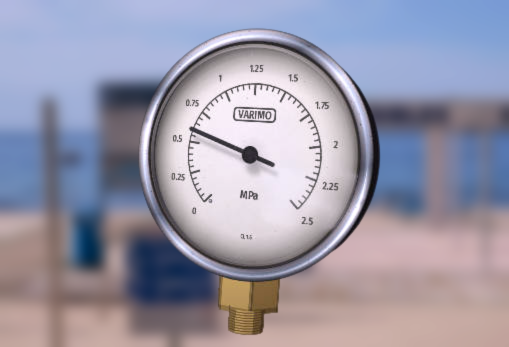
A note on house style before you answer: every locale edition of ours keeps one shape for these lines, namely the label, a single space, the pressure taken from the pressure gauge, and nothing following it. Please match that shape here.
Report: 0.6 MPa
